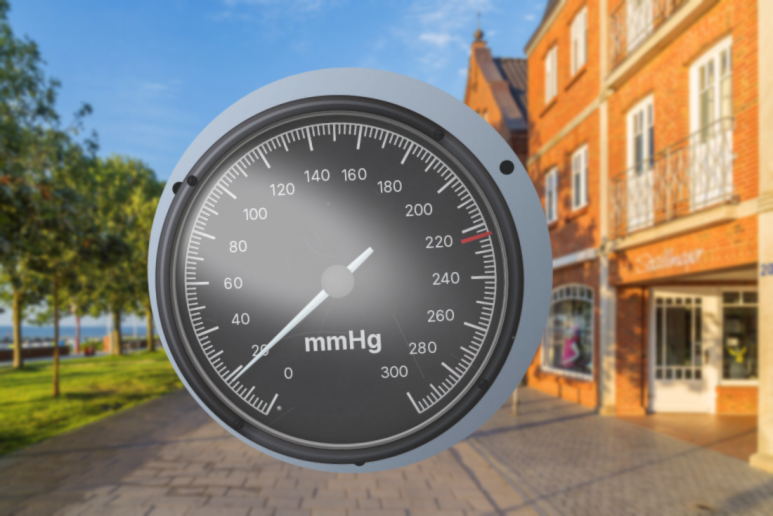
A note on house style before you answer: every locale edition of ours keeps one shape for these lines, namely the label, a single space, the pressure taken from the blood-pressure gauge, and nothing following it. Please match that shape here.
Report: 18 mmHg
